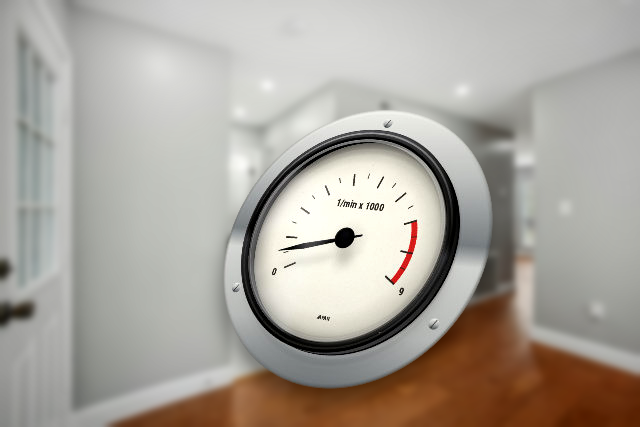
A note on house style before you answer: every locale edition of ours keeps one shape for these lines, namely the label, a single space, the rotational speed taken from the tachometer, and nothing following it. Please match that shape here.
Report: 500 rpm
